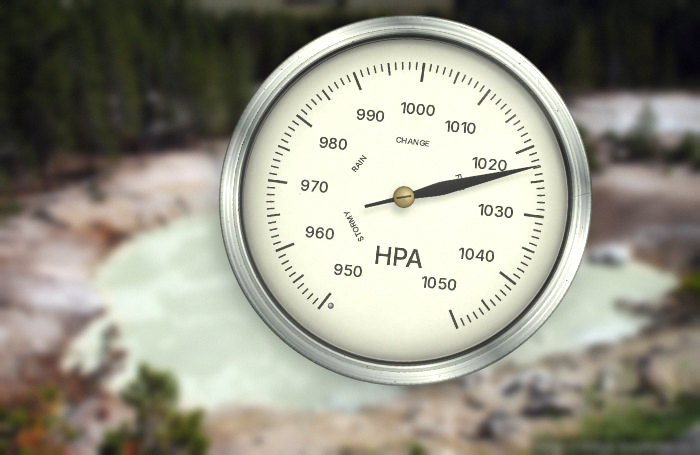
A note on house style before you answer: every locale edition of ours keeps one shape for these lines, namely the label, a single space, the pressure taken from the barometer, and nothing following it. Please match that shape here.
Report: 1023 hPa
